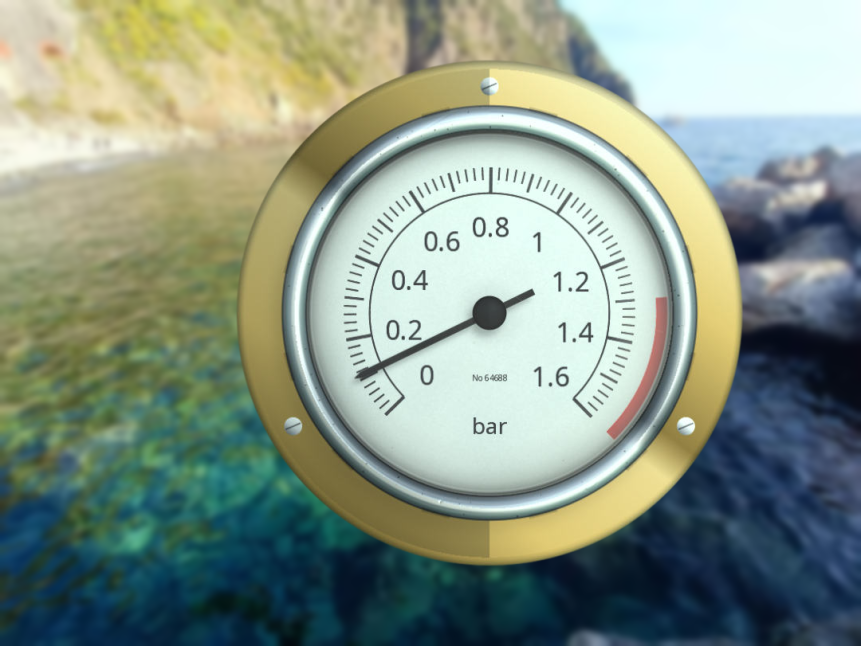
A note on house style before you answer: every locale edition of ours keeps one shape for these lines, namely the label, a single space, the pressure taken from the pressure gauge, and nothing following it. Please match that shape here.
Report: 0.11 bar
